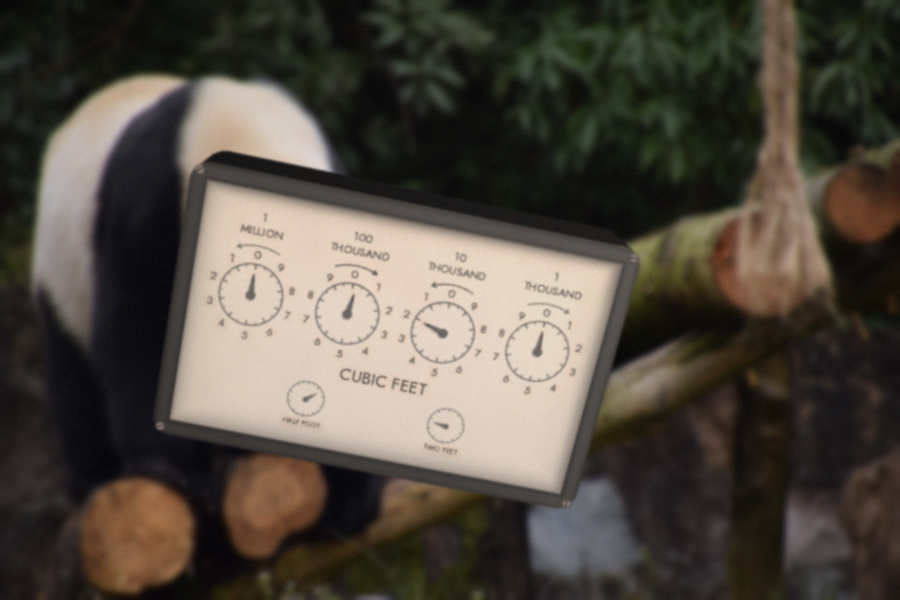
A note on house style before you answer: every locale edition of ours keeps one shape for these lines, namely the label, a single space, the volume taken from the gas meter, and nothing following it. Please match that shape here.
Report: 2000 ft³
